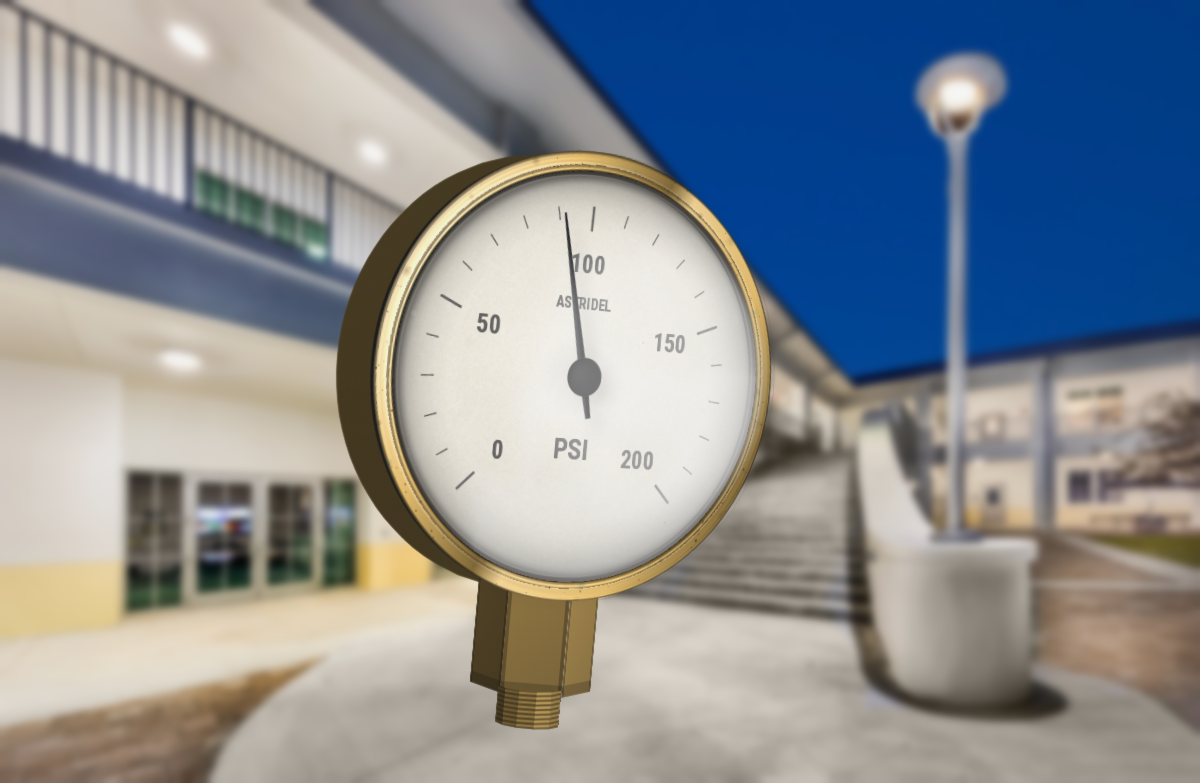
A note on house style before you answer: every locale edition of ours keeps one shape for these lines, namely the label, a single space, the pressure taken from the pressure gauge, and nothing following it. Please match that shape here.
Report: 90 psi
